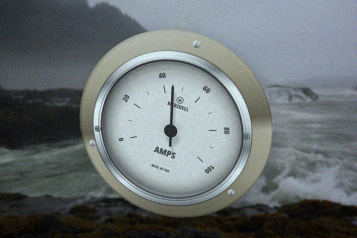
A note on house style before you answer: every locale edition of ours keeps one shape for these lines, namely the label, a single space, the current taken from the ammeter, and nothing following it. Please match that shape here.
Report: 45 A
